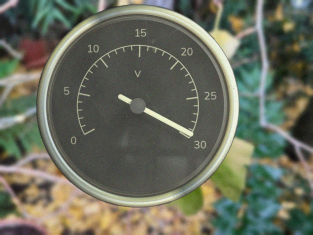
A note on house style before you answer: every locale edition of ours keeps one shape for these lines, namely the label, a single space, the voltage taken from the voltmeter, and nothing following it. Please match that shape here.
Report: 29.5 V
